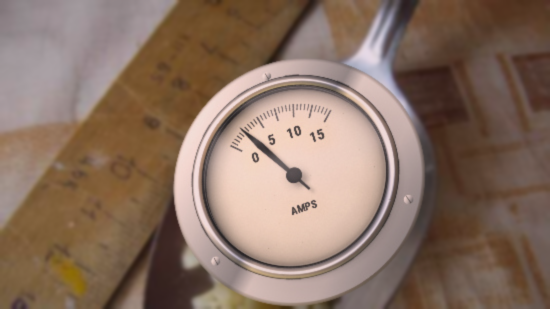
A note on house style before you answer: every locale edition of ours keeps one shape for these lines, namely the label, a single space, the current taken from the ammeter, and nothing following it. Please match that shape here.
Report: 2.5 A
